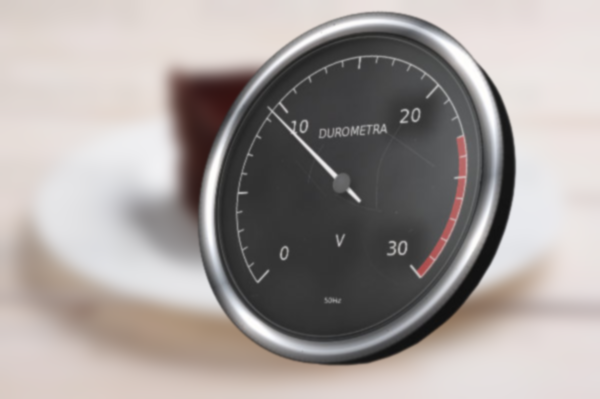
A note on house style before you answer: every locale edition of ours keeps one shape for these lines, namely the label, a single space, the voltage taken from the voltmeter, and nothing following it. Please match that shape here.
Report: 9.5 V
